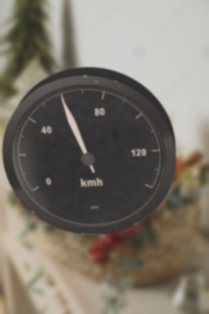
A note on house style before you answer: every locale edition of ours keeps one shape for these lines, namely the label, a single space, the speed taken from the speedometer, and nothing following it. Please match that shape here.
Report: 60 km/h
